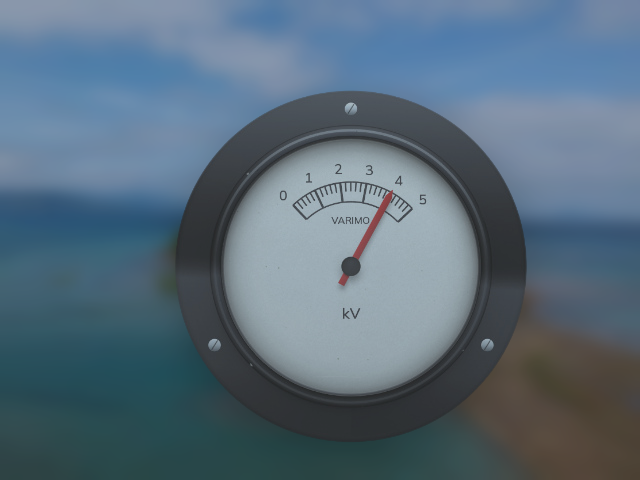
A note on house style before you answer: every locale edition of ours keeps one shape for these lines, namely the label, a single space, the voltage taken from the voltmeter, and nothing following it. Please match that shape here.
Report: 4 kV
